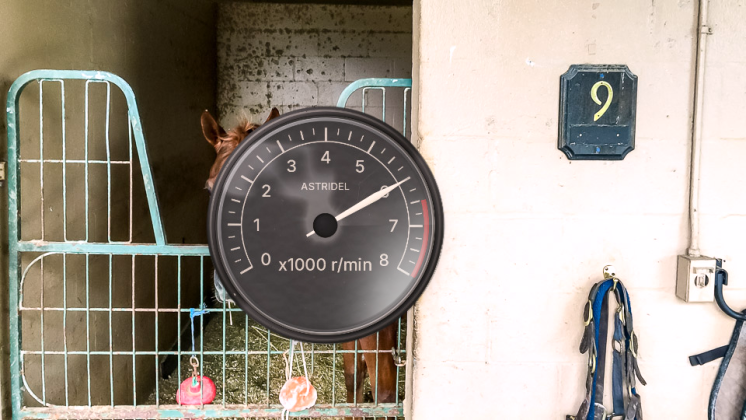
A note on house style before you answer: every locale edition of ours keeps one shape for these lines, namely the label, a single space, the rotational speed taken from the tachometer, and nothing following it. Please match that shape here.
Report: 6000 rpm
